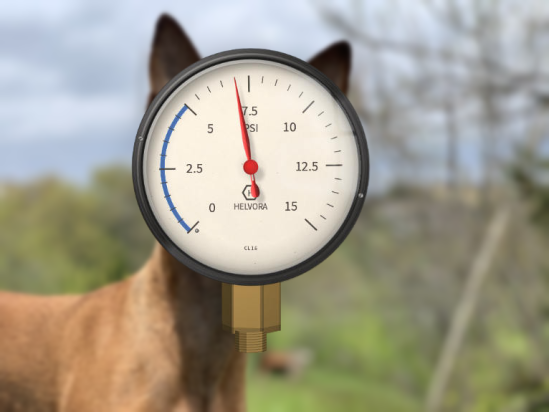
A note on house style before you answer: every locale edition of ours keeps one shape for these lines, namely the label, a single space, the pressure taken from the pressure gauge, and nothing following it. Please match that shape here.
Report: 7 psi
